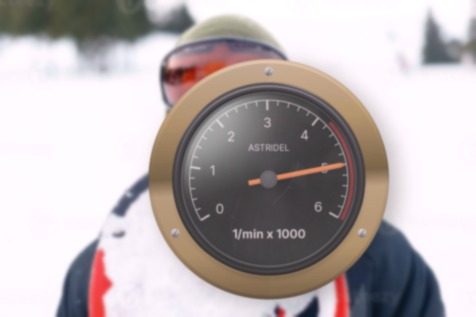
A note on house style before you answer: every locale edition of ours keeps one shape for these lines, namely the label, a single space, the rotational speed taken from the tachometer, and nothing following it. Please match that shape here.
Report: 5000 rpm
